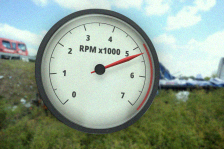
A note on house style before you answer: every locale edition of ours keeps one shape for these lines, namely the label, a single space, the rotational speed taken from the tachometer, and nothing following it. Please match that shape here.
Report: 5250 rpm
